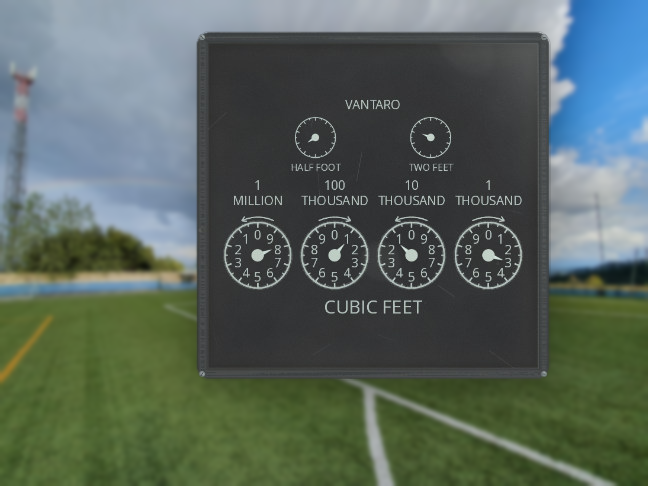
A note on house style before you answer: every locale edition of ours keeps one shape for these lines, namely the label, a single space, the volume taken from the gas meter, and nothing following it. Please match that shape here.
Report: 811300 ft³
